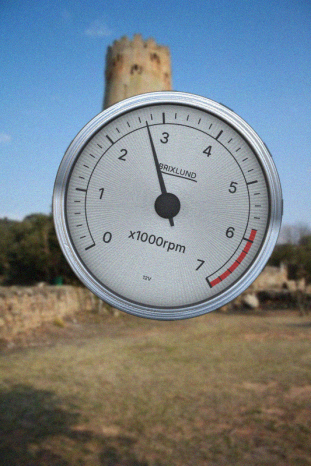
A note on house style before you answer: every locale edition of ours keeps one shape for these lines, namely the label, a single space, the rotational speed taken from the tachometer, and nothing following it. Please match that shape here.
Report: 2700 rpm
